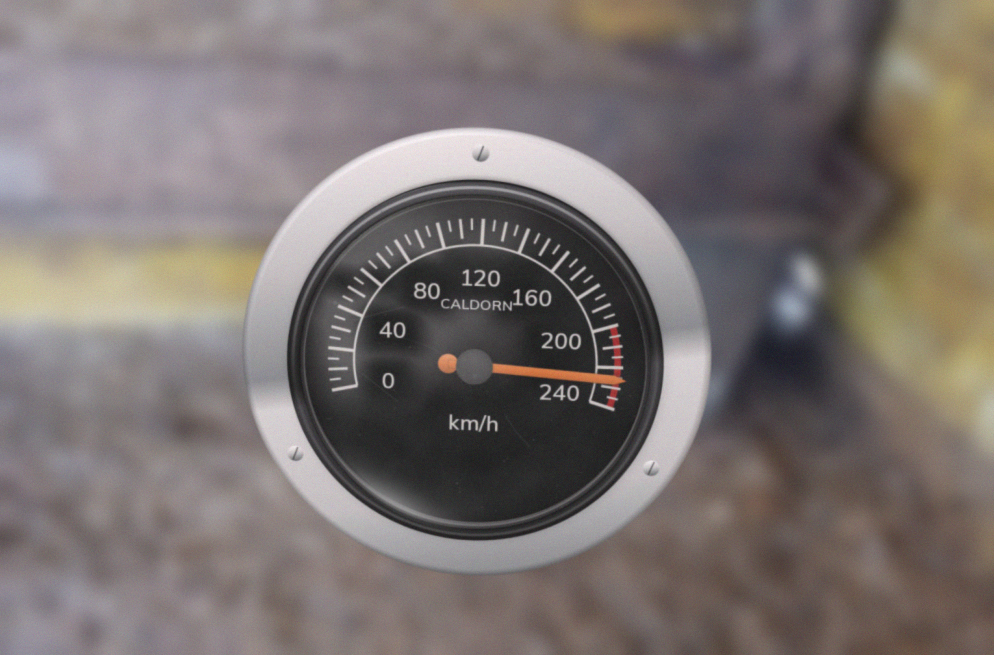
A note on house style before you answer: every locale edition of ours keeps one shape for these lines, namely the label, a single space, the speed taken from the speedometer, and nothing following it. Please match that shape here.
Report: 225 km/h
